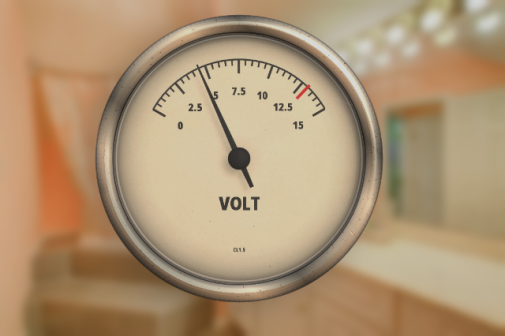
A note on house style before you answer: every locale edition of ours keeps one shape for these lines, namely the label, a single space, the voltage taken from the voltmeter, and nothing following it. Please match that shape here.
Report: 4.5 V
